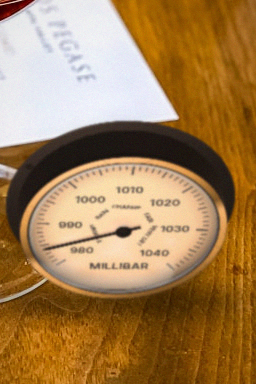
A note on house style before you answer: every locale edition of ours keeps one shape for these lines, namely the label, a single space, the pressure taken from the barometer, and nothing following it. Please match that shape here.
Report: 985 mbar
